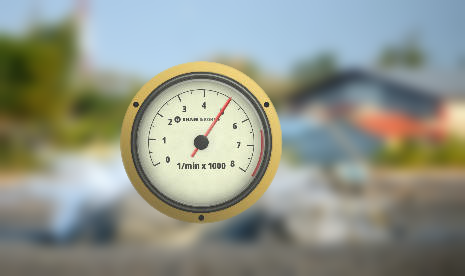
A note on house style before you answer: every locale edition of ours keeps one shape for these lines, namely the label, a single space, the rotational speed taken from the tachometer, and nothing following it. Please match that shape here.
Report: 5000 rpm
